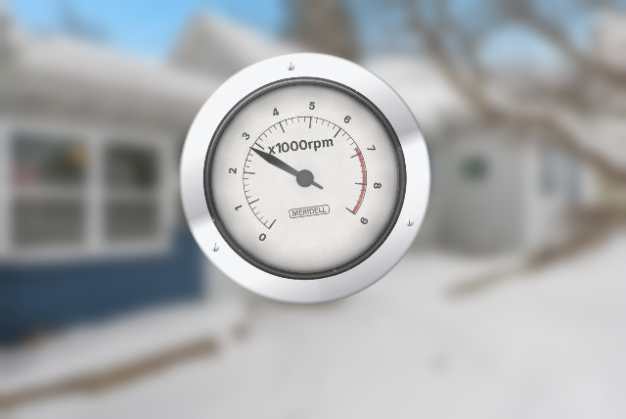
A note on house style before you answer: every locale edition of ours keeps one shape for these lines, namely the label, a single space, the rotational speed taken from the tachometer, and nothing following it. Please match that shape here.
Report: 2800 rpm
